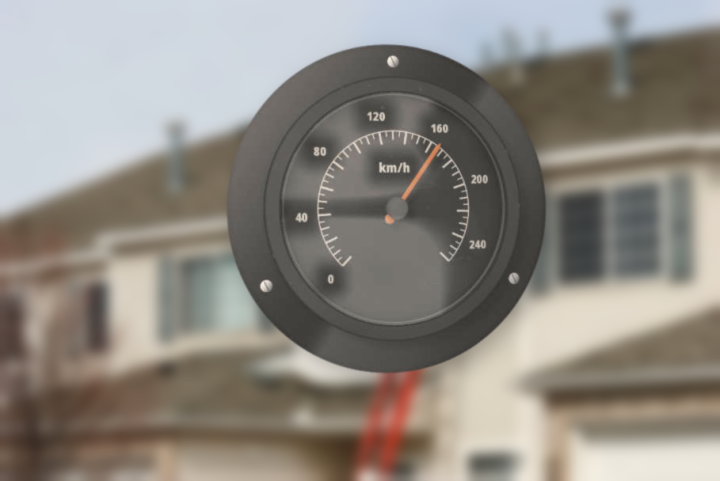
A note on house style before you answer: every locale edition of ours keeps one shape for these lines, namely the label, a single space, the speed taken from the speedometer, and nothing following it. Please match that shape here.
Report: 165 km/h
